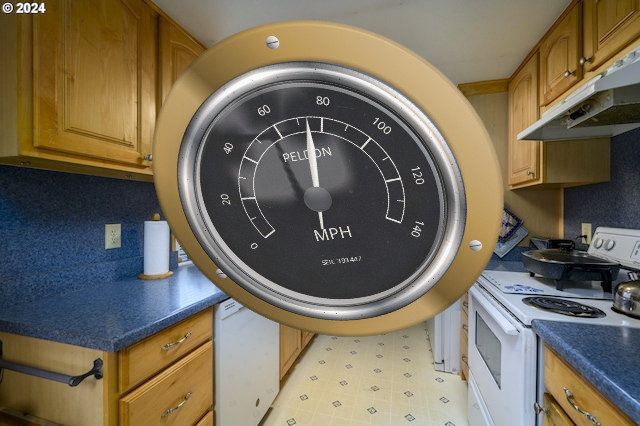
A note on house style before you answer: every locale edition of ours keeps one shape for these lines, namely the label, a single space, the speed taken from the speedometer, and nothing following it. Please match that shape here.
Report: 75 mph
